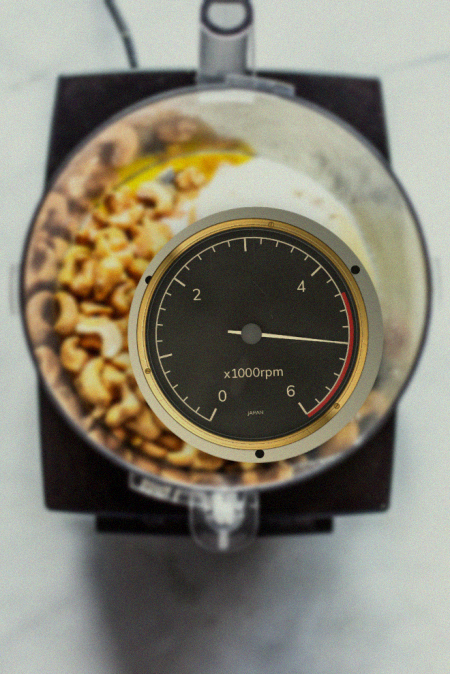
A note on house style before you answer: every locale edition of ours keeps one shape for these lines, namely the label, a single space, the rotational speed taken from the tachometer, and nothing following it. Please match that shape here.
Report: 5000 rpm
